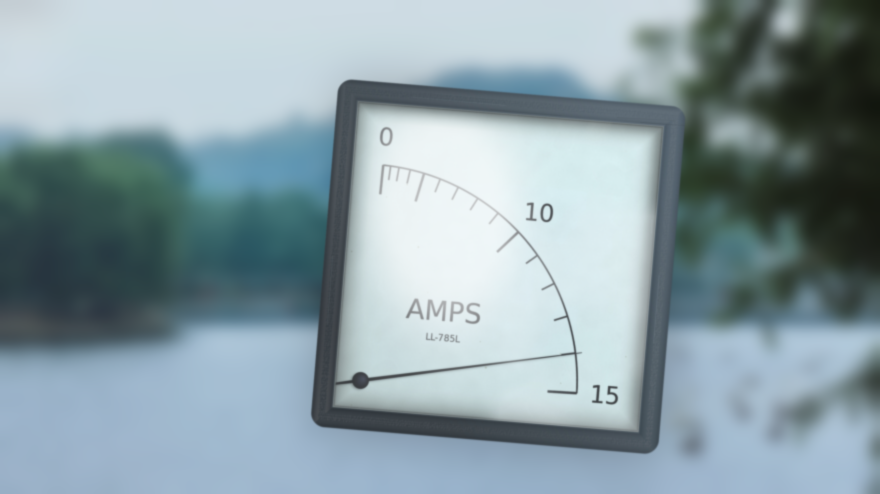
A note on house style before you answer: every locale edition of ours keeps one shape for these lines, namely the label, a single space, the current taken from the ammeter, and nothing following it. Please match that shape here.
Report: 14 A
